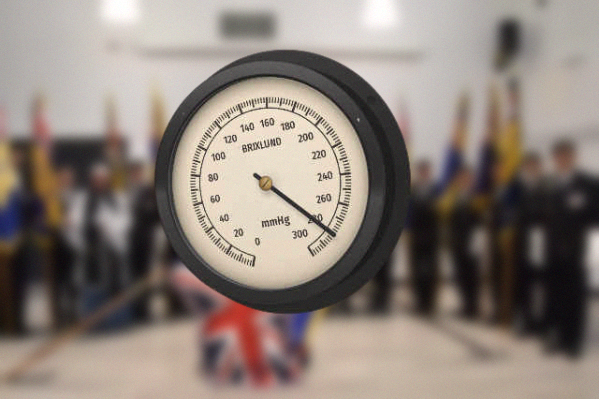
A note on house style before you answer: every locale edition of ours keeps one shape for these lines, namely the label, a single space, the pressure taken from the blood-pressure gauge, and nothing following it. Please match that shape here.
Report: 280 mmHg
